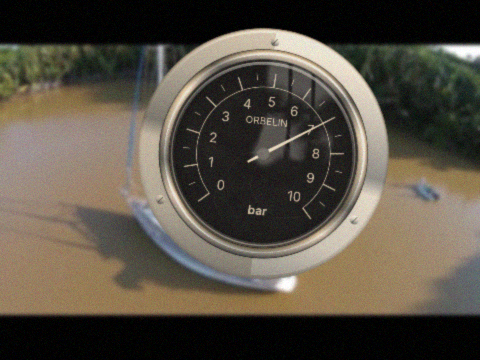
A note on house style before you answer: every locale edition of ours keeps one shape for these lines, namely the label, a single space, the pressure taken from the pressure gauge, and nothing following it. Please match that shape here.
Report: 7 bar
